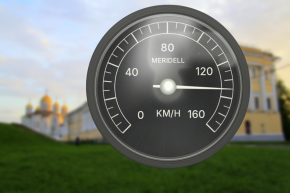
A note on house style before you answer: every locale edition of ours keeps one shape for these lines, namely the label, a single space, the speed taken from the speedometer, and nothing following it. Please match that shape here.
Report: 135 km/h
